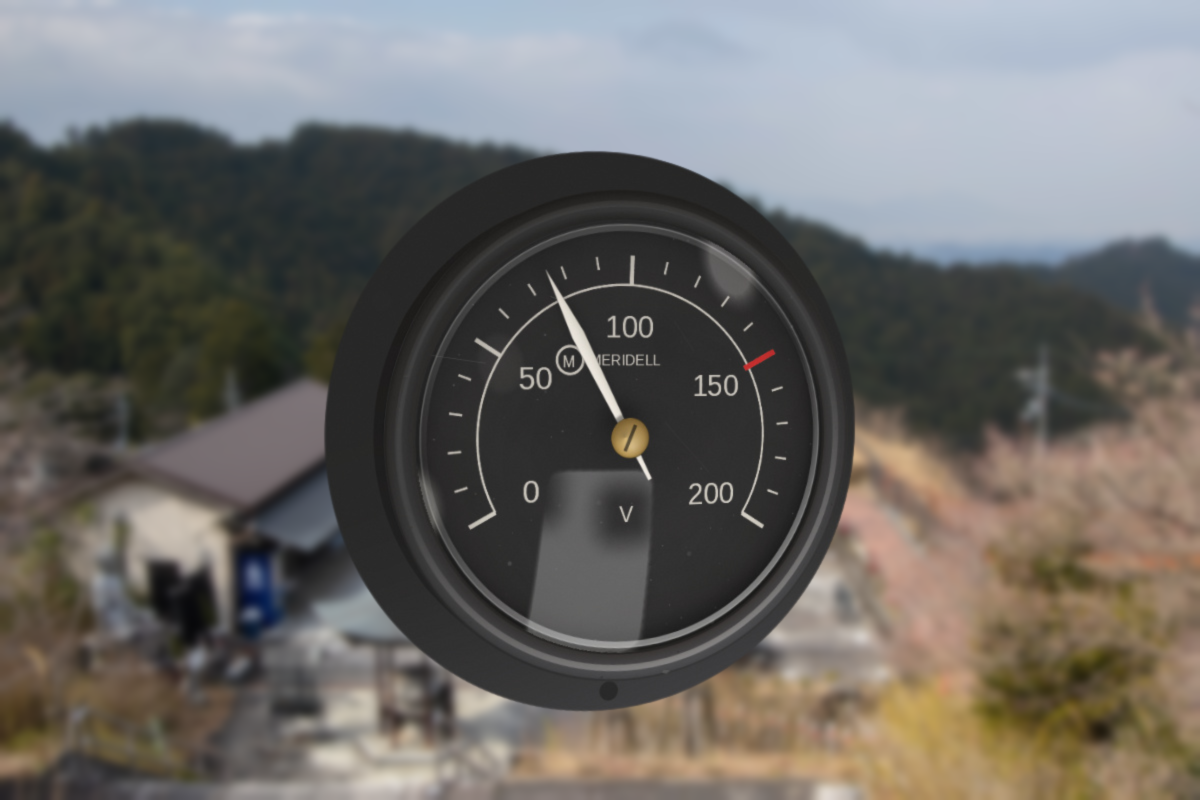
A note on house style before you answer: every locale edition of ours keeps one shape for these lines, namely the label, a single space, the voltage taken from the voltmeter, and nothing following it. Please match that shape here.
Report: 75 V
